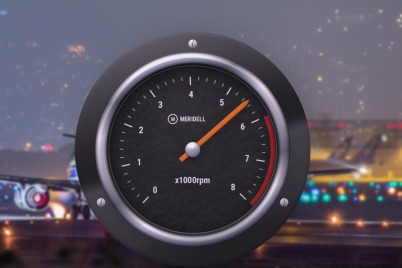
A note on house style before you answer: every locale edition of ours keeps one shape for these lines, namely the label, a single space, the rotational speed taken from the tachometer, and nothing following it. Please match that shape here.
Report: 5500 rpm
